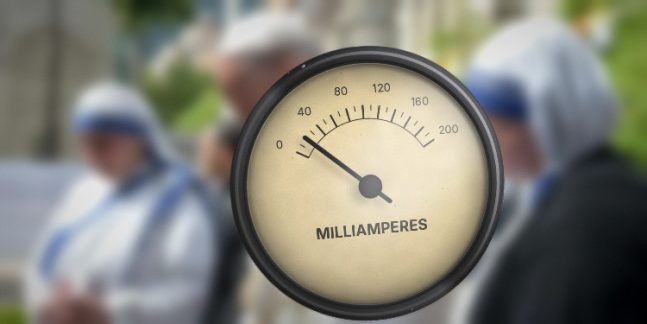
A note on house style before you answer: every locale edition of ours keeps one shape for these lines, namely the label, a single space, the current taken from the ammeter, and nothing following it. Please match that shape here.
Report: 20 mA
